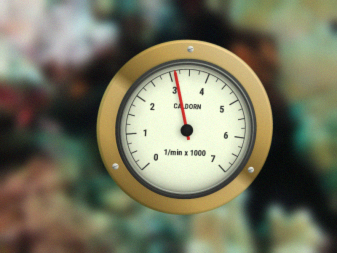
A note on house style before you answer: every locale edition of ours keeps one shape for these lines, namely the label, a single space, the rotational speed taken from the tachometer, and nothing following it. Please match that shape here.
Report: 3125 rpm
